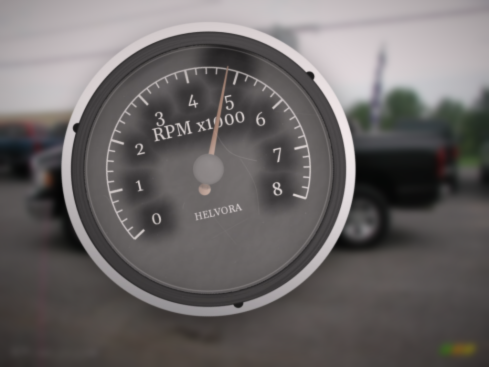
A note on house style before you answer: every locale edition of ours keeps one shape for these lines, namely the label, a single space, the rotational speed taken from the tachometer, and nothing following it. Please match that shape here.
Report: 4800 rpm
